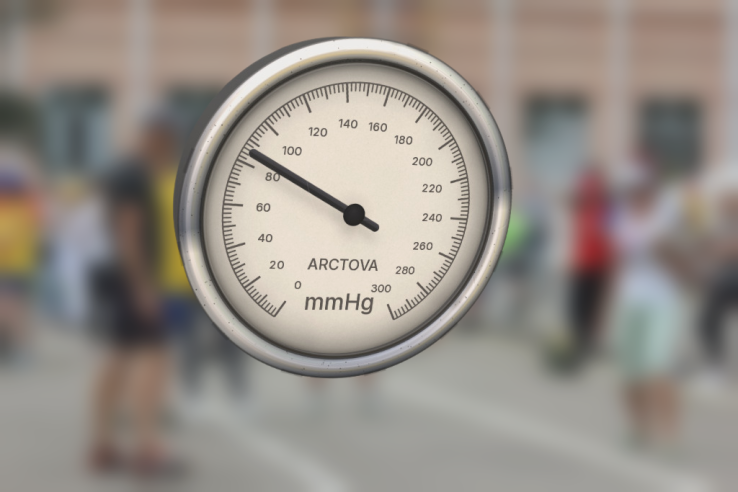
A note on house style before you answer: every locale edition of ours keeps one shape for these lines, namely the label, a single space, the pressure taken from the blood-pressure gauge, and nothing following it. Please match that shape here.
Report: 86 mmHg
